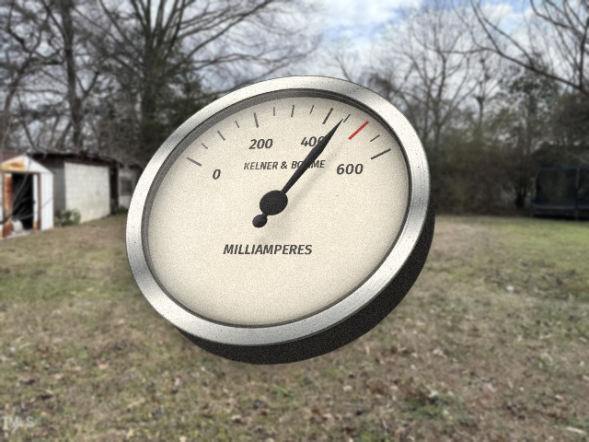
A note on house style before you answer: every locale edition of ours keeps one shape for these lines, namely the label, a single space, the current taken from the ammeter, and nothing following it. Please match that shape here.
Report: 450 mA
